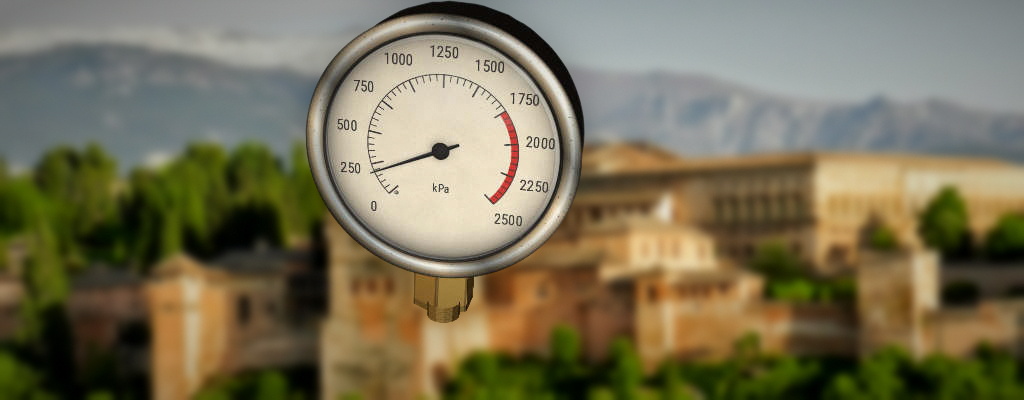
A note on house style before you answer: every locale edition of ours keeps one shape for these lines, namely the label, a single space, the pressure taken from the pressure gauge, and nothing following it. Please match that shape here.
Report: 200 kPa
